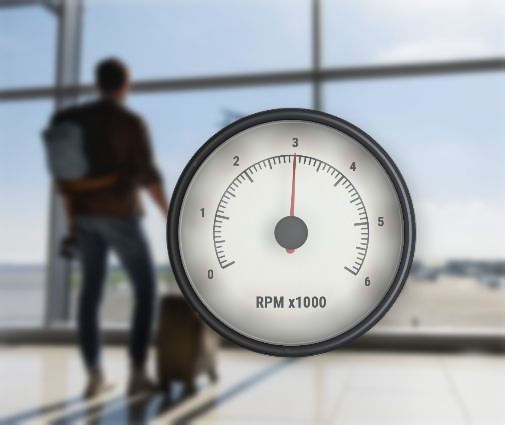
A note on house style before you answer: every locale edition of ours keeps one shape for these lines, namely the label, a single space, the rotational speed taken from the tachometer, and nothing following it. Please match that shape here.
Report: 3000 rpm
